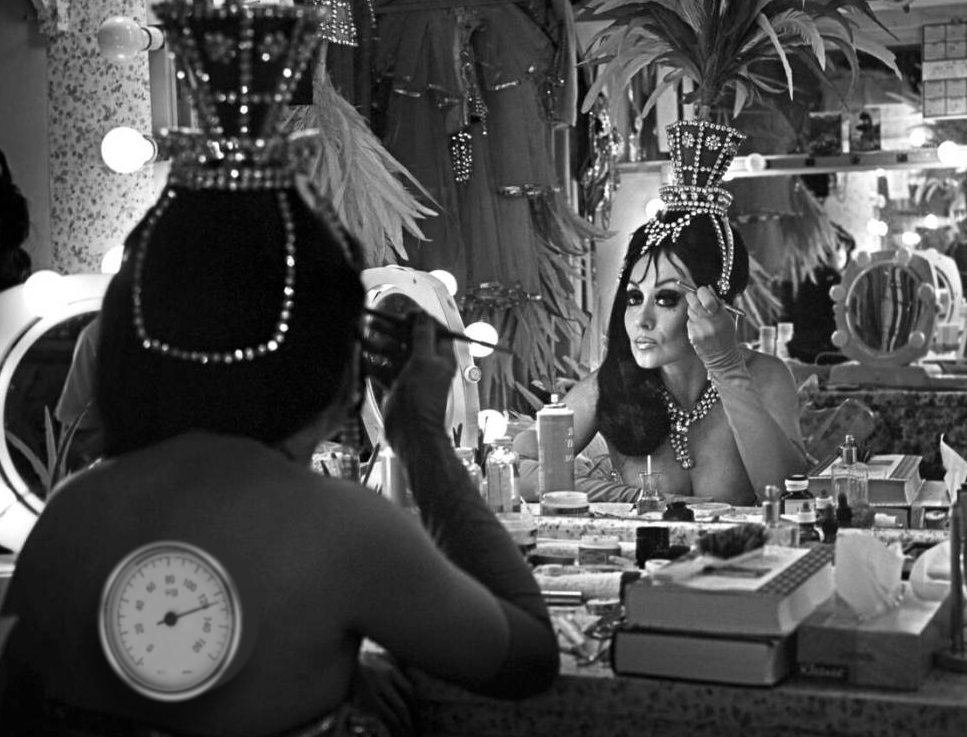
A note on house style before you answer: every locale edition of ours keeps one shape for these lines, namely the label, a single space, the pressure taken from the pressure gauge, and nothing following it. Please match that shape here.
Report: 125 psi
